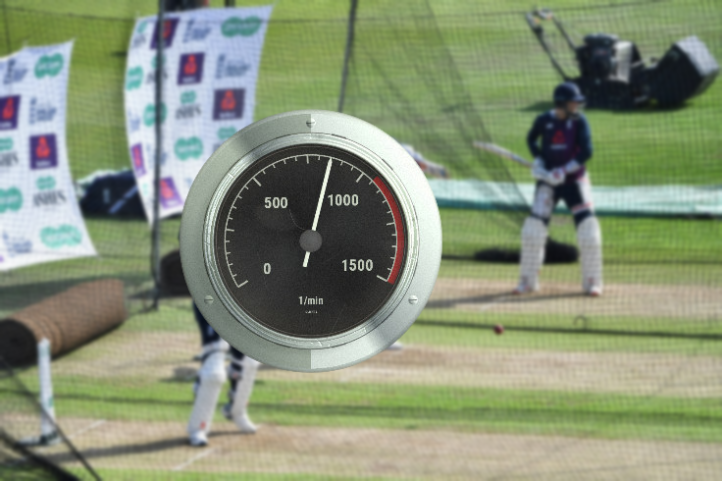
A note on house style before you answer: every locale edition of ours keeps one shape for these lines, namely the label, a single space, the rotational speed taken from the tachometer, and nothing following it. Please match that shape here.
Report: 850 rpm
